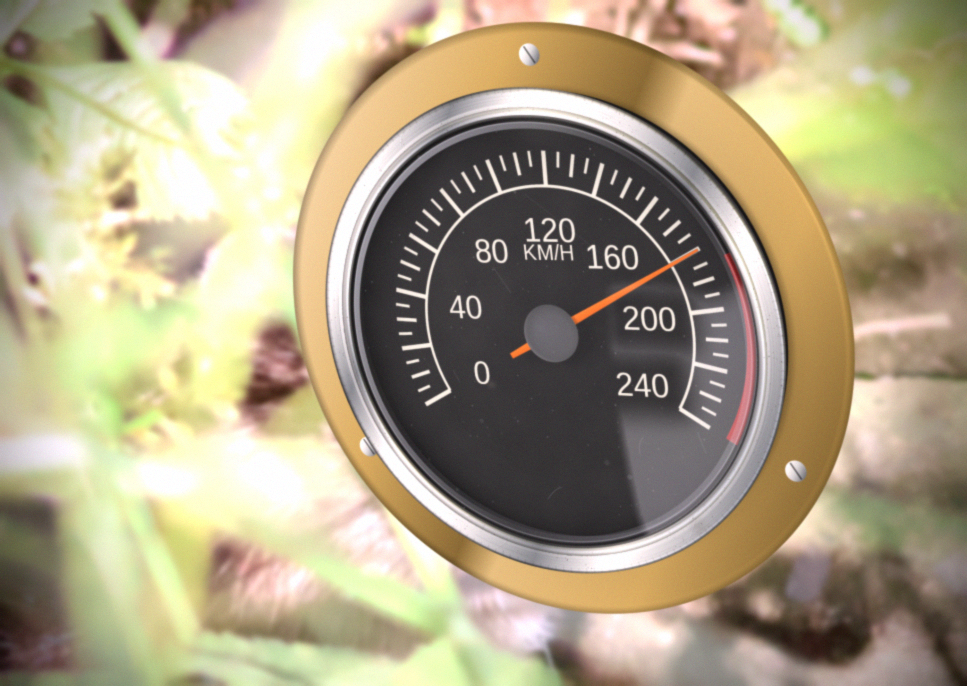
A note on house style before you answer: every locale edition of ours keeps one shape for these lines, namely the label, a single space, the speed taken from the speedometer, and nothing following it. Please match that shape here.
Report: 180 km/h
